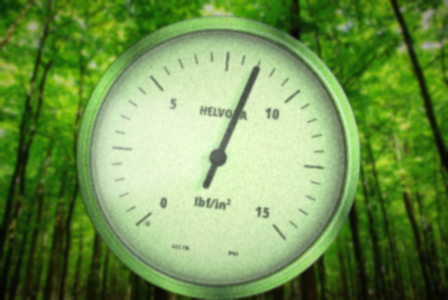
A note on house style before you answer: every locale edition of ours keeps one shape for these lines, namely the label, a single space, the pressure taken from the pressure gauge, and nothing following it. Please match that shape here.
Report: 8.5 psi
